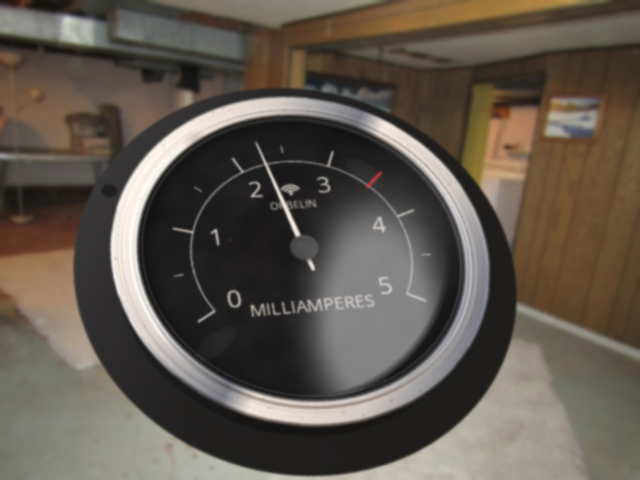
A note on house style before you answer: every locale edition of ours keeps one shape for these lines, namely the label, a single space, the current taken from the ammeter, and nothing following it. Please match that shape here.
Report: 2.25 mA
